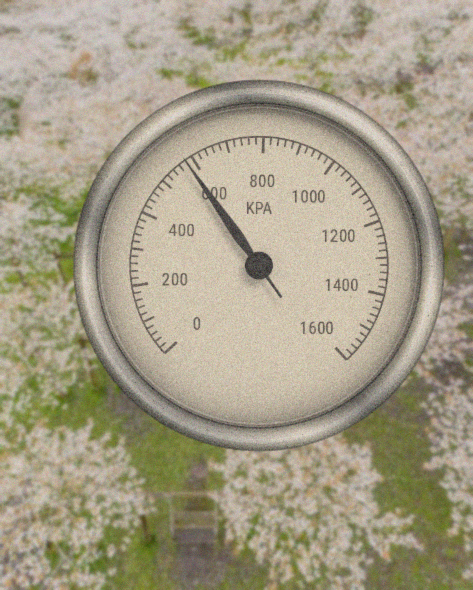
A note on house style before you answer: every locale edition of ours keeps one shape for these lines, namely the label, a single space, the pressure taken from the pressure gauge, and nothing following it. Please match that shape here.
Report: 580 kPa
